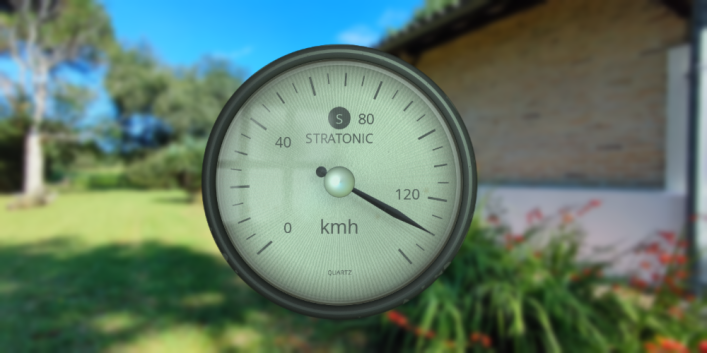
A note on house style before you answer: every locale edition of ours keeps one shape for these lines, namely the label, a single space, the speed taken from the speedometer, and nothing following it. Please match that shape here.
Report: 130 km/h
